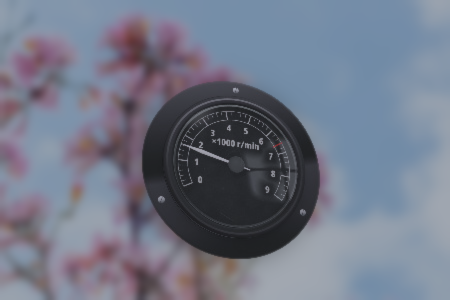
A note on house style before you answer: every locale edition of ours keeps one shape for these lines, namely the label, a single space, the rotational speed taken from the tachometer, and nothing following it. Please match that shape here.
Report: 1600 rpm
